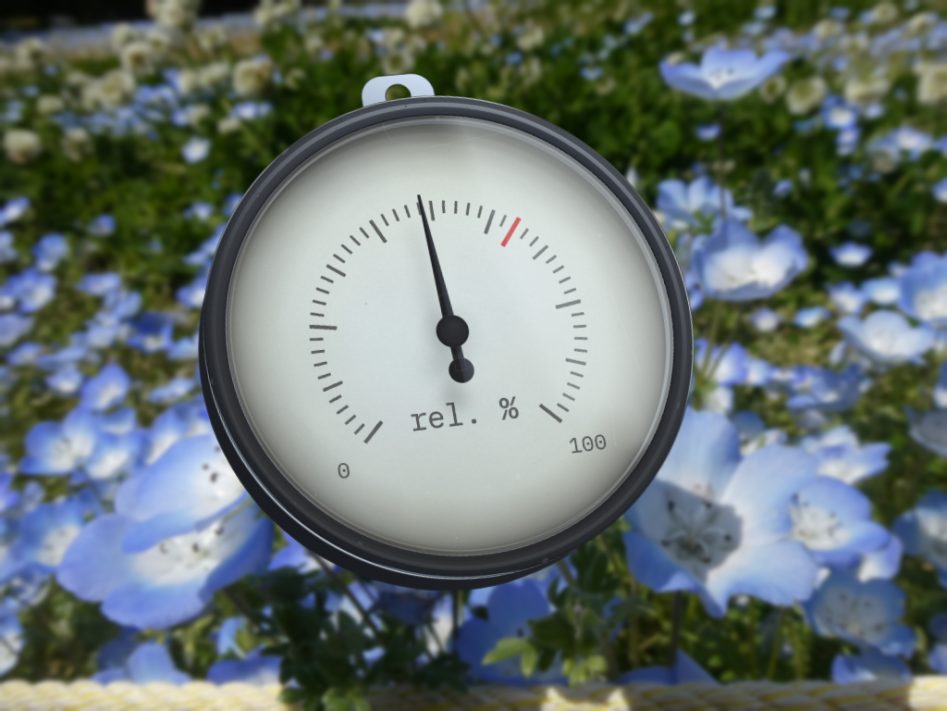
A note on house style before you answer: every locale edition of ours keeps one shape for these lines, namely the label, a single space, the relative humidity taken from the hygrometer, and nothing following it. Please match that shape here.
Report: 48 %
